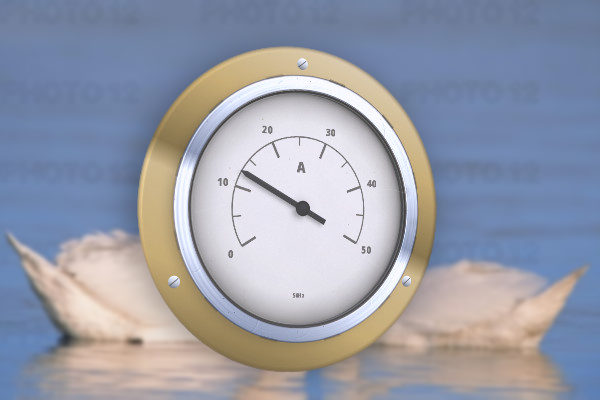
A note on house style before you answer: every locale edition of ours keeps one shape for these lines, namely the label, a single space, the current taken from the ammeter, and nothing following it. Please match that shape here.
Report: 12.5 A
